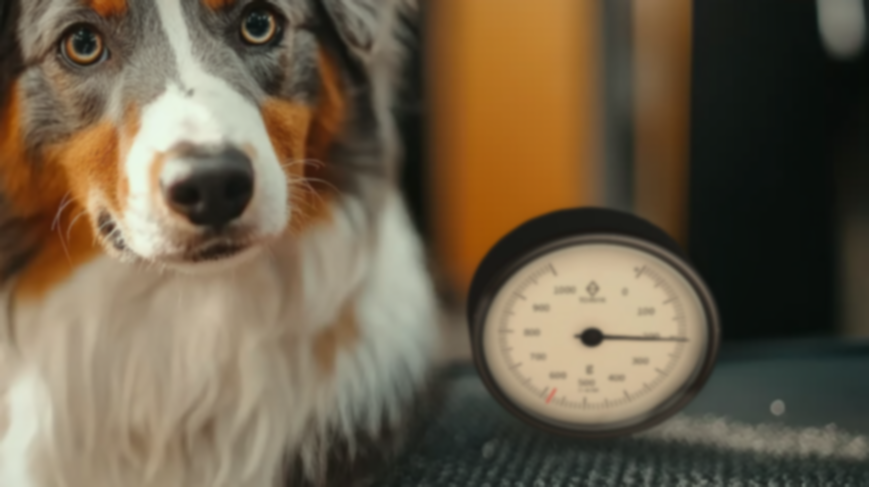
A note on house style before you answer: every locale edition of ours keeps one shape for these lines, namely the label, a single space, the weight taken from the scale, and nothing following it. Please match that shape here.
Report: 200 g
